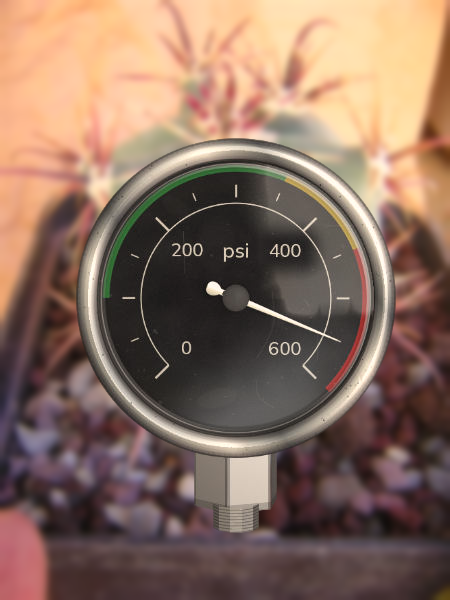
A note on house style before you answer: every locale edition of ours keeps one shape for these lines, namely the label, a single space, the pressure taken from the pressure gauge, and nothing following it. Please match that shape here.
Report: 550 psi
